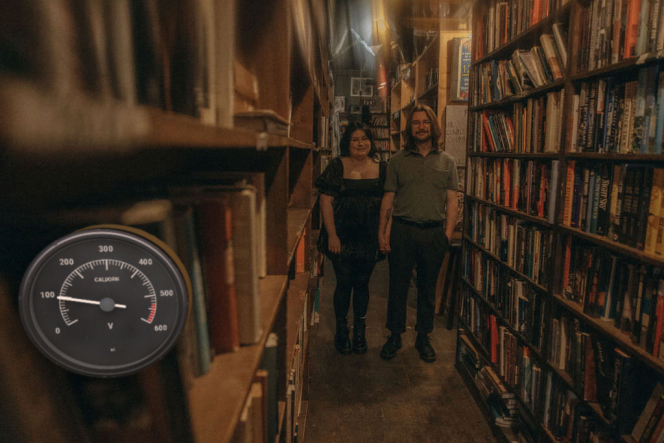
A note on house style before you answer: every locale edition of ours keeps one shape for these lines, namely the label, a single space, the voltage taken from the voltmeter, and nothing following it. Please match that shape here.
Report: 100 V
